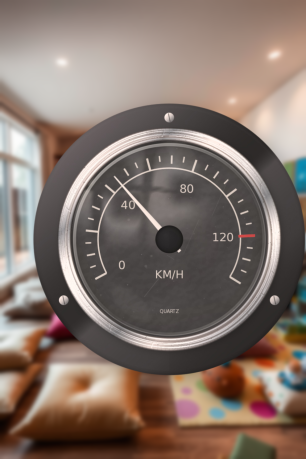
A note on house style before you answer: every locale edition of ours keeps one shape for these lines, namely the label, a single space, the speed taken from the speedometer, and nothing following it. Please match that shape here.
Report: 45 km/h
